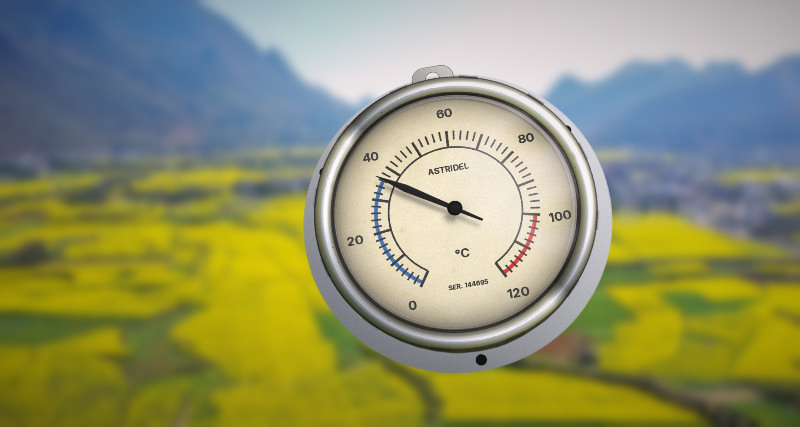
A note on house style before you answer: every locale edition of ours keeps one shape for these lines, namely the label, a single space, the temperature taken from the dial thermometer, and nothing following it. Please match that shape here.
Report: 36 °C
